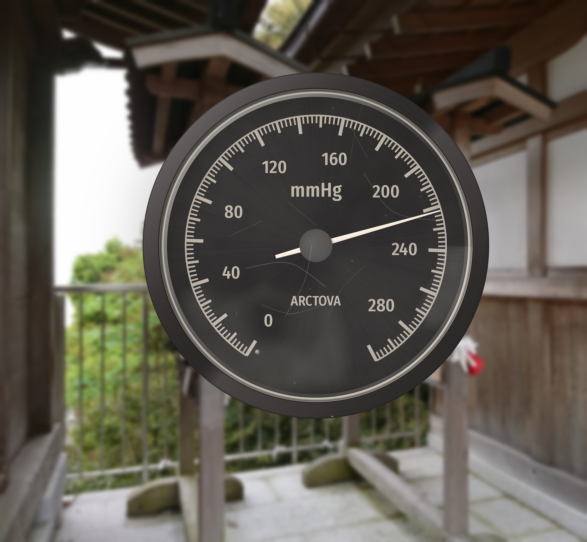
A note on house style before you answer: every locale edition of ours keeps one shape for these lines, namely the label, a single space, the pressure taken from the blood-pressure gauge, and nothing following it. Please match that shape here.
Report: 222 mmHg
